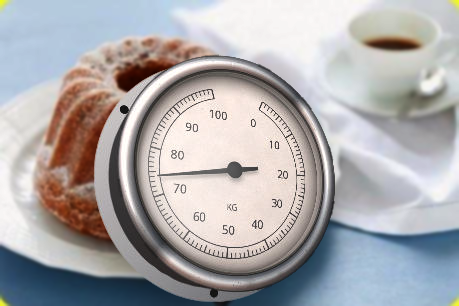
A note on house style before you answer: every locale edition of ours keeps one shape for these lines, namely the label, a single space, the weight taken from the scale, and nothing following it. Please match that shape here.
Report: 74 kg
